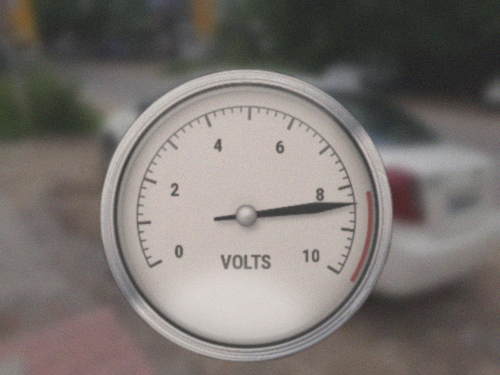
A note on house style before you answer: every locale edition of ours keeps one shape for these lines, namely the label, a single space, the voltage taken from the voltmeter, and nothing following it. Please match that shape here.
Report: 8.4 V
